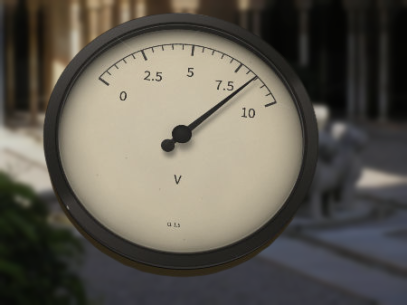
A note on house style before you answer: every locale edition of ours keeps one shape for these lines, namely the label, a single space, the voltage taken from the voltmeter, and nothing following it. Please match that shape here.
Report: 8.5 V
